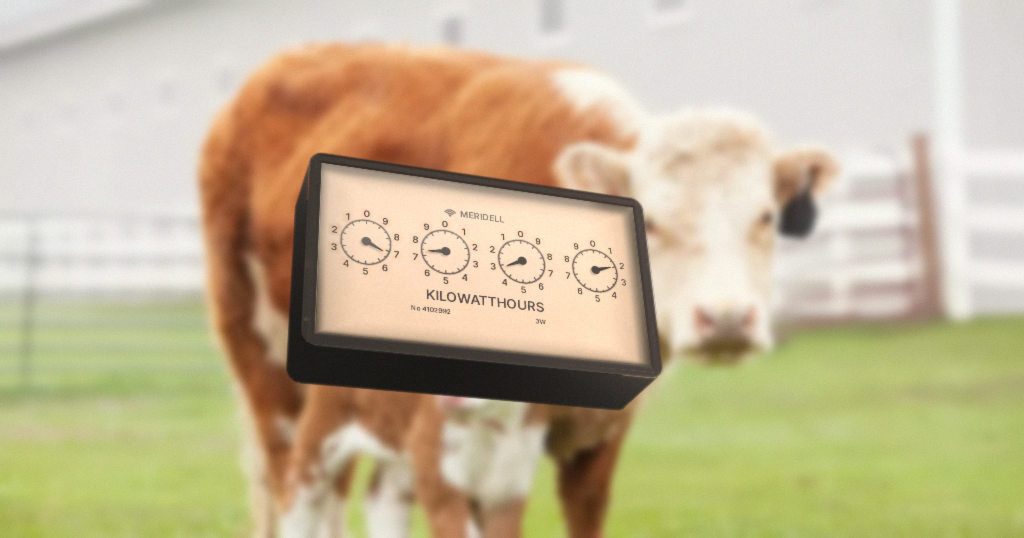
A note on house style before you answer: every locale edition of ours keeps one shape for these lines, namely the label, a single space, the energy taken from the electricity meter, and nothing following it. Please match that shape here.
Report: 6732 kWh
